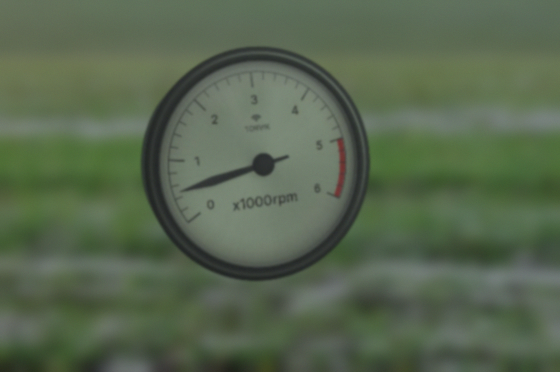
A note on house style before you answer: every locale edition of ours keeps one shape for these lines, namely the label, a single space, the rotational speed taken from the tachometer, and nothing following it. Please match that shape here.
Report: 500 rpm
